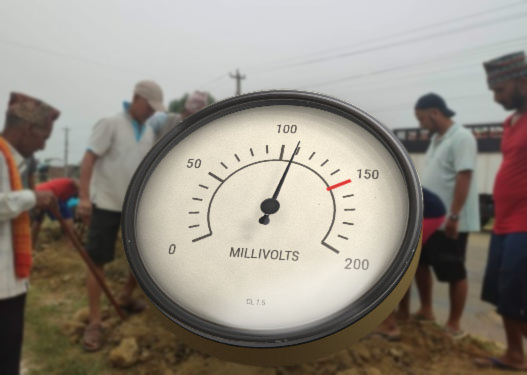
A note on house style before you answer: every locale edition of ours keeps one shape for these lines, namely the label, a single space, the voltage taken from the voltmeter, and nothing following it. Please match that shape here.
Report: 110 mV
